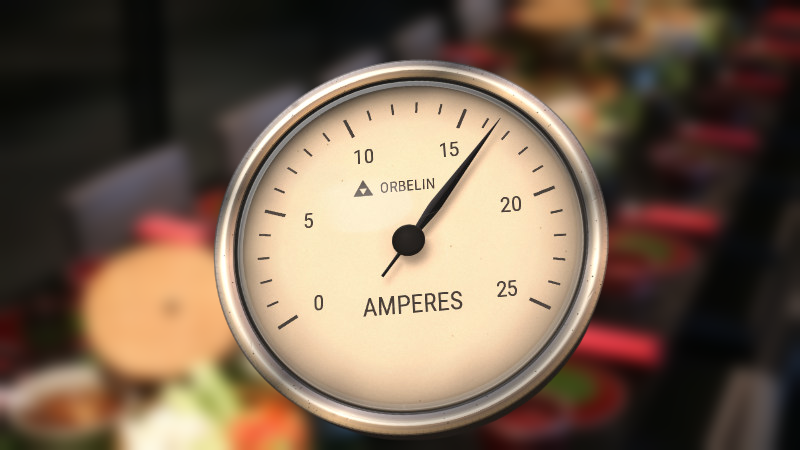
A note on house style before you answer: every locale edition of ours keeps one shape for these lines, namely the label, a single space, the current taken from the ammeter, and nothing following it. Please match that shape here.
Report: 16.5 A
